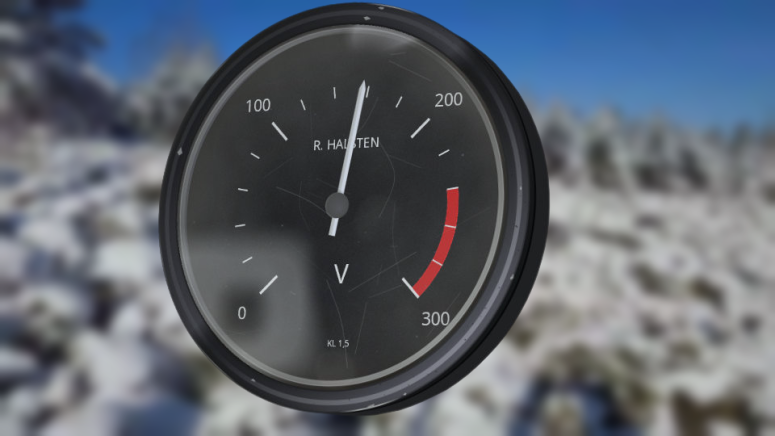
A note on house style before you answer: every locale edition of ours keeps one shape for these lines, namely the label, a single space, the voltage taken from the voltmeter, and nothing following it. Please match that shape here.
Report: 160 V
